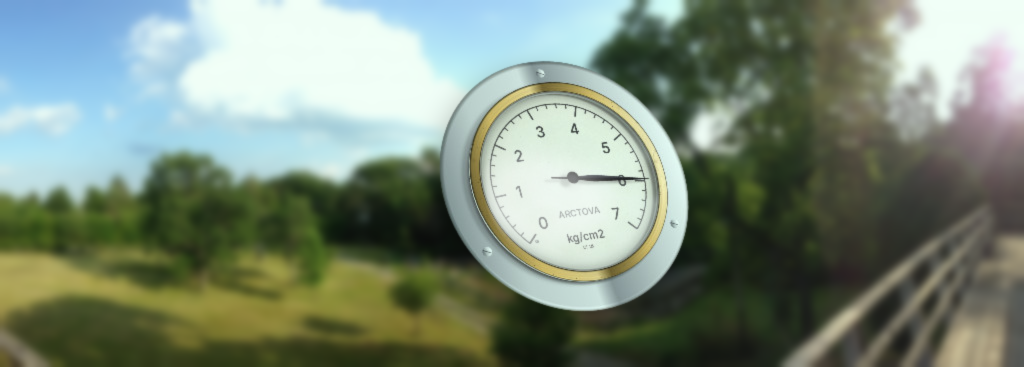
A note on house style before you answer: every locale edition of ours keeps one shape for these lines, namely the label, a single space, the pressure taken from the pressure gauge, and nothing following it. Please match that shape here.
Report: 6 kg/cm²
